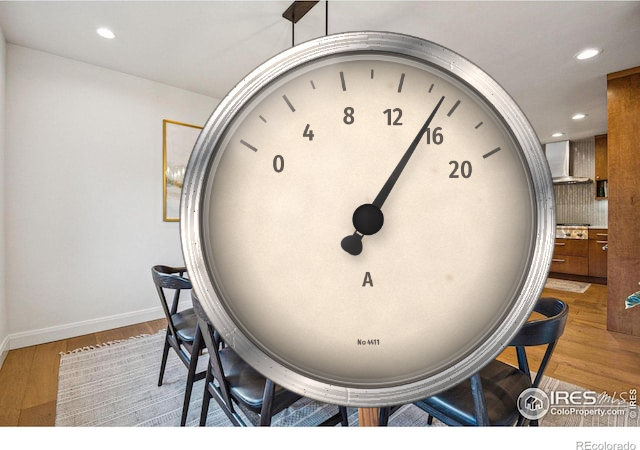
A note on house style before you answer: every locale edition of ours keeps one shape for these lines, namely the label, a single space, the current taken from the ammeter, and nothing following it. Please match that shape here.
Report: 15 A
